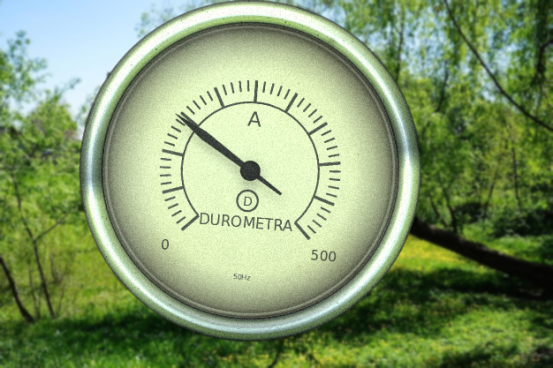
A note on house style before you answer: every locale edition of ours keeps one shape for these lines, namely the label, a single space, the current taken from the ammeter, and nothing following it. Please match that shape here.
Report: 145 A
